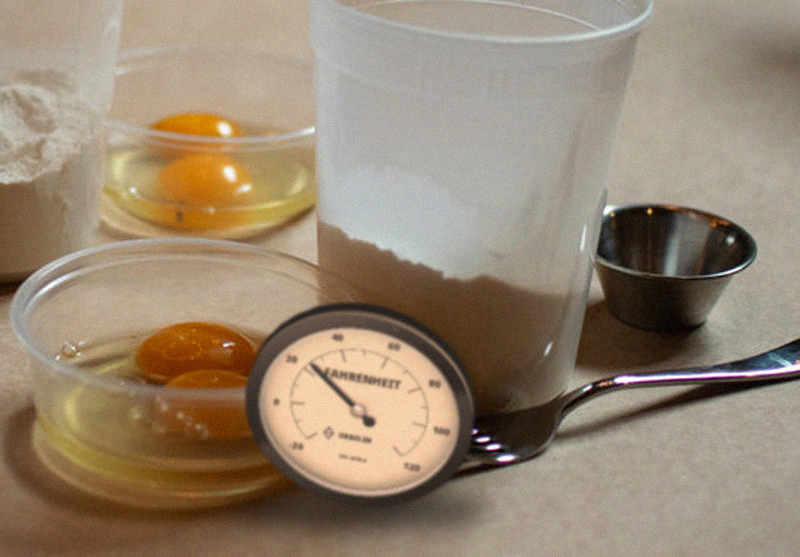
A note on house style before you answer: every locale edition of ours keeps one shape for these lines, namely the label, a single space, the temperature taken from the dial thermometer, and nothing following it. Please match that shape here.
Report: 25 °F
